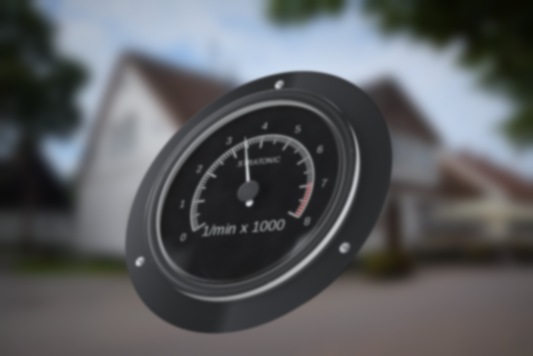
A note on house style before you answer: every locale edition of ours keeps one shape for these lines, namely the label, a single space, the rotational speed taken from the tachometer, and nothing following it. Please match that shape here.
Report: 3500 rpm
